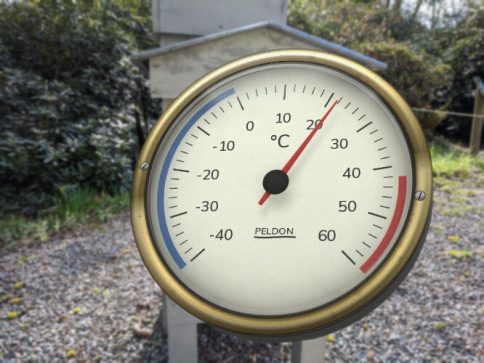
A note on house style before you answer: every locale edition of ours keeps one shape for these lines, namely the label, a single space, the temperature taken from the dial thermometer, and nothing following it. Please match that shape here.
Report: 22 °C
